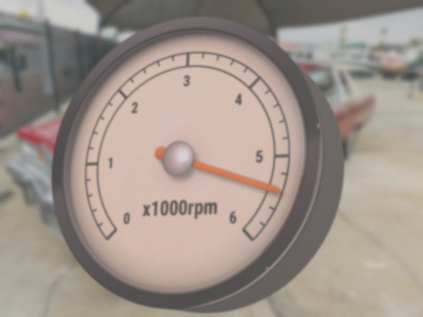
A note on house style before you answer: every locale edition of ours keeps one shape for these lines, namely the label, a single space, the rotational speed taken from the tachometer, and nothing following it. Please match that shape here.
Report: 5400 rpm
